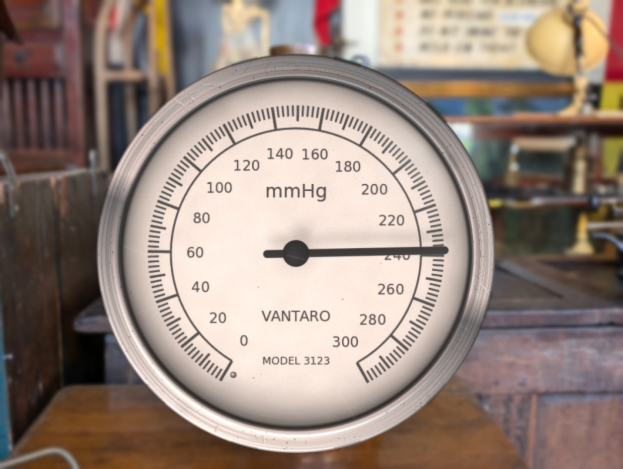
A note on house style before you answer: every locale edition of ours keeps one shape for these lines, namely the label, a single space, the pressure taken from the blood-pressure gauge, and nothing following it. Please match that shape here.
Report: 238 mmHg
